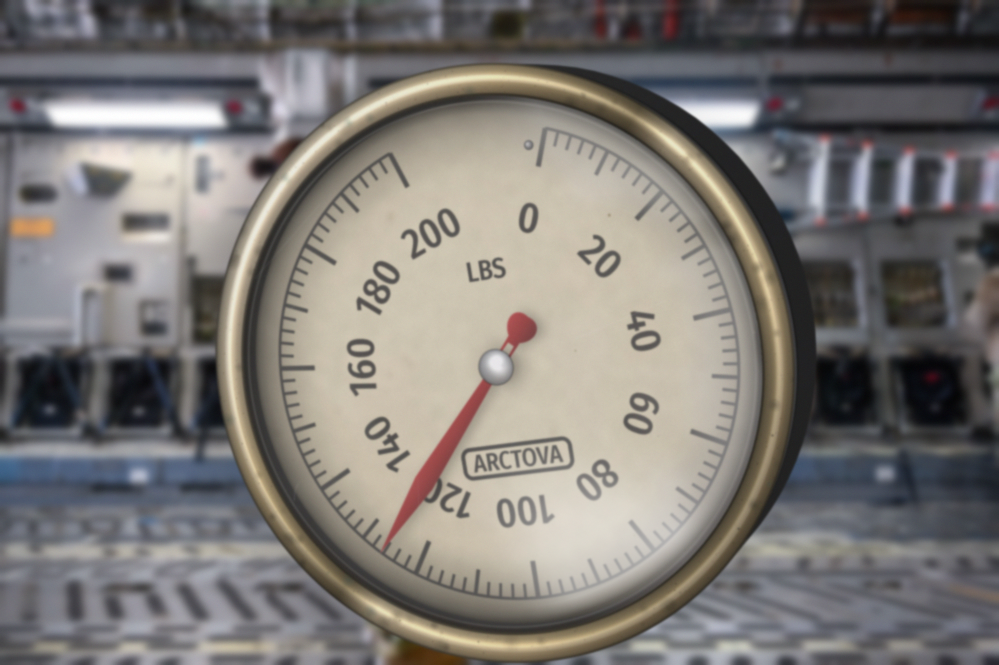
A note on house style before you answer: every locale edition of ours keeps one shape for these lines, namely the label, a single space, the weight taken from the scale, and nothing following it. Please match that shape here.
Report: 126 lb
